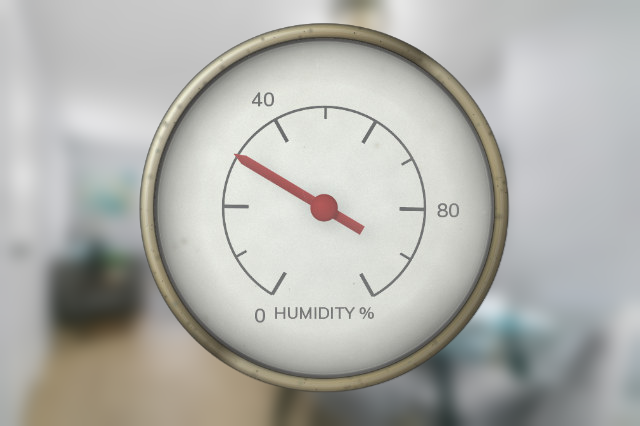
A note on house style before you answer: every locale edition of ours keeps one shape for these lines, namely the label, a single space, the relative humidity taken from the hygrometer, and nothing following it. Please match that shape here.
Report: 30 %
